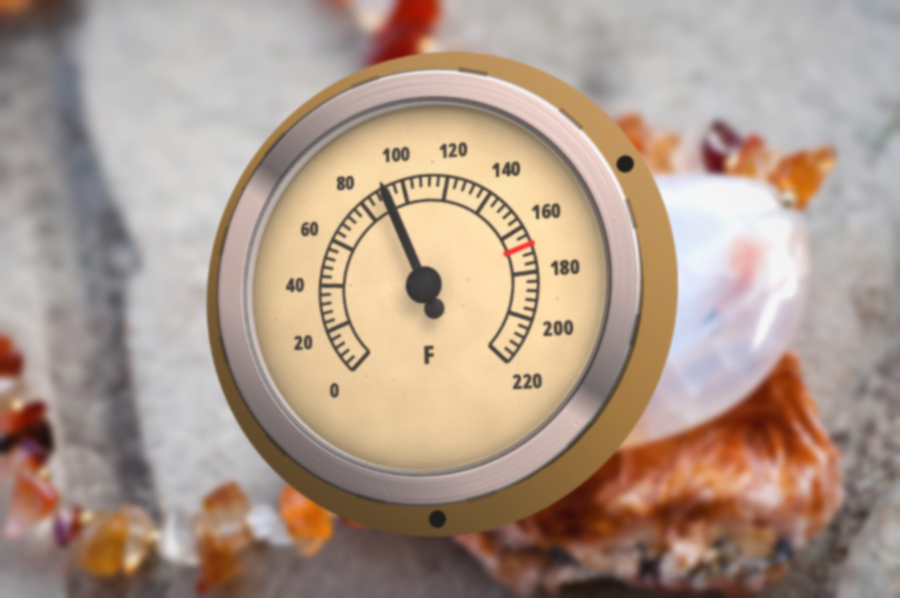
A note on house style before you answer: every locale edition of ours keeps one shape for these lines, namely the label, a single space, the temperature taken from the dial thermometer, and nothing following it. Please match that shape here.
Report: 92 °F
